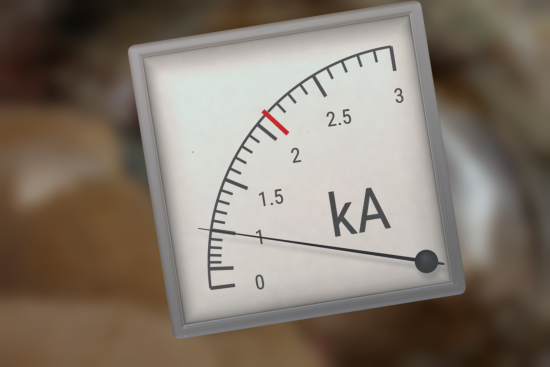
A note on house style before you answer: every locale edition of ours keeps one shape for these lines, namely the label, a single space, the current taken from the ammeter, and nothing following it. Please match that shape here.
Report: 1 kA
